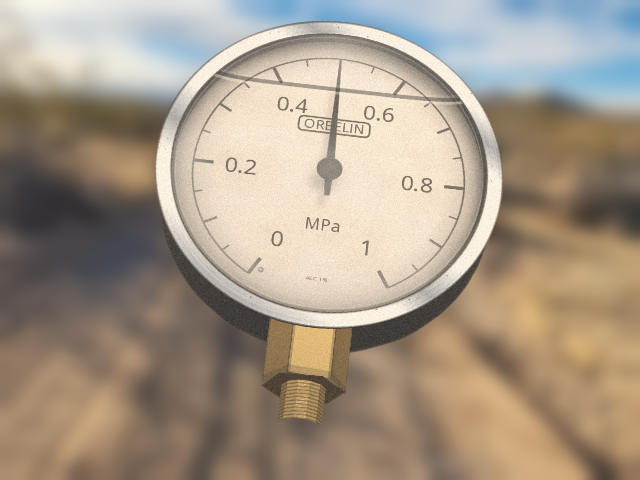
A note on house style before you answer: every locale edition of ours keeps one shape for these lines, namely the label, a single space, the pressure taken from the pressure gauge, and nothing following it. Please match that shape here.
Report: 0.5 MPa
